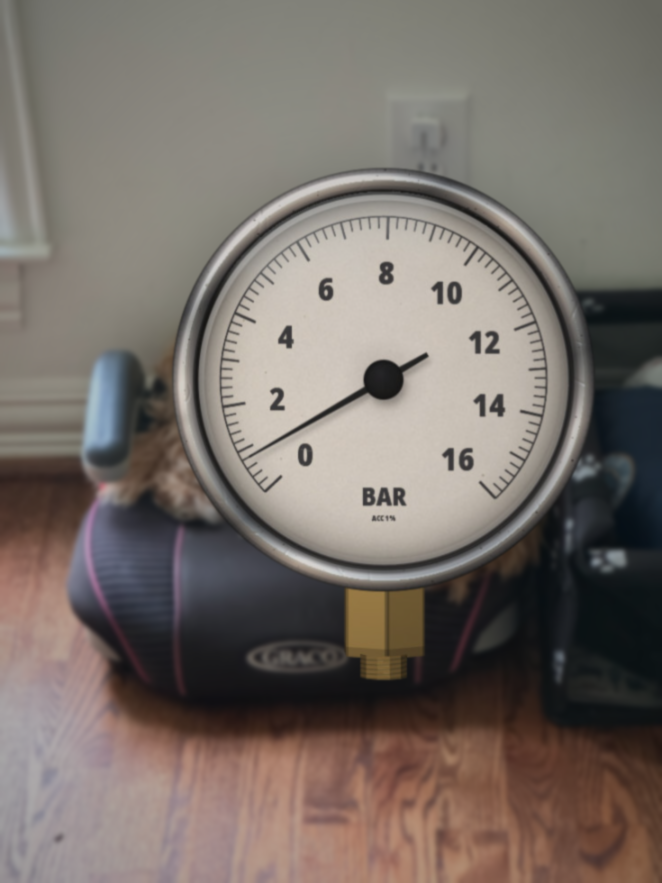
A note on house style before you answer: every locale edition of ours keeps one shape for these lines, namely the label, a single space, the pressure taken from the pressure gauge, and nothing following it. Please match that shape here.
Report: 0.8 bar
